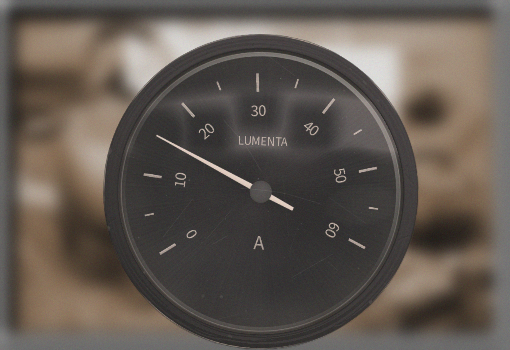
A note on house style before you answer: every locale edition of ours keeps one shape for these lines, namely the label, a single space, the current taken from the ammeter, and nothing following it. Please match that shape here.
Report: 15 A
